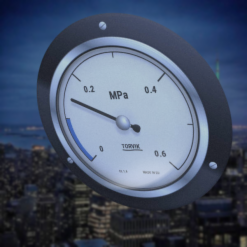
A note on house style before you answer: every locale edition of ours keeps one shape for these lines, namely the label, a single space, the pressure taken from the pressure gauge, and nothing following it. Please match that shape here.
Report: 0.15 MPa
